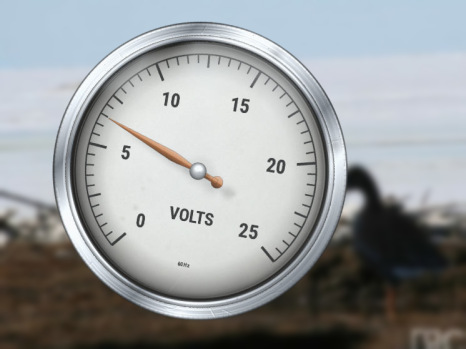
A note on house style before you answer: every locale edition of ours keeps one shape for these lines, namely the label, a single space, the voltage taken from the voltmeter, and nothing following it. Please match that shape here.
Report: 6.5 V
